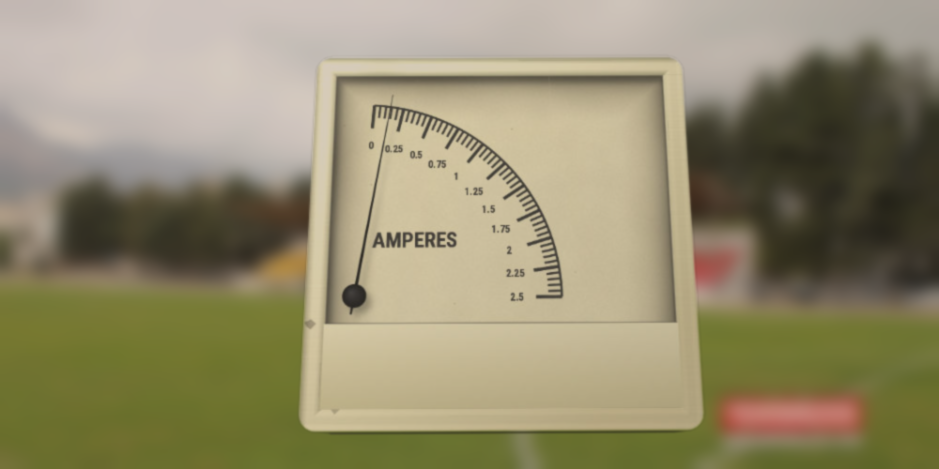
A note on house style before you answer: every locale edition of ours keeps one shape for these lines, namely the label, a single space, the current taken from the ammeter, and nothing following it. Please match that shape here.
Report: 0.15 A
